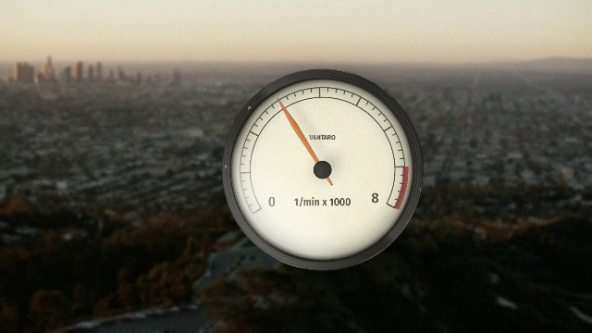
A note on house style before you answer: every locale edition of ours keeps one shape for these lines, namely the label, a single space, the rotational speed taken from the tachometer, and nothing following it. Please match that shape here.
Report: 3000 rpm
